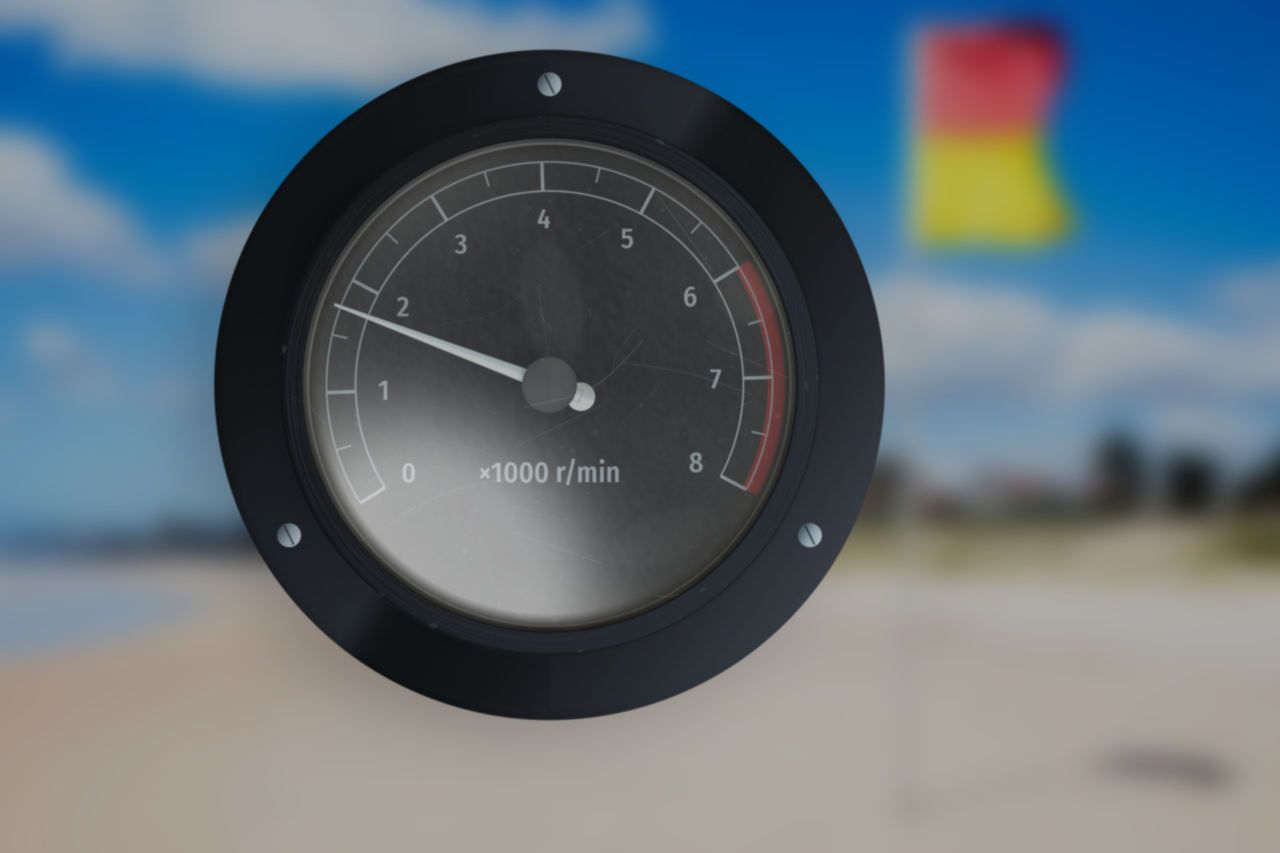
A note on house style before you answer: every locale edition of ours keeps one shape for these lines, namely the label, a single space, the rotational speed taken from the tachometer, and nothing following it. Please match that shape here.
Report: 1750 rpm
